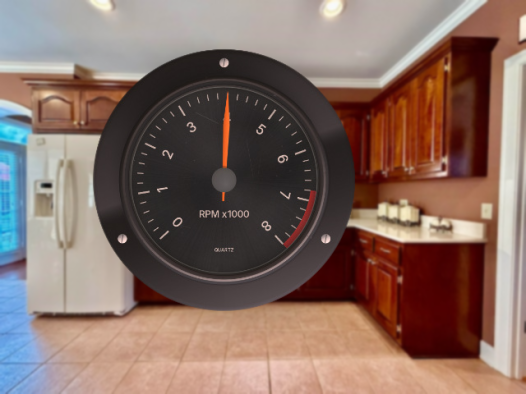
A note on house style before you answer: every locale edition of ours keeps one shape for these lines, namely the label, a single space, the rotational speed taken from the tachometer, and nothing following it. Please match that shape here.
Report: 4000 rpm
